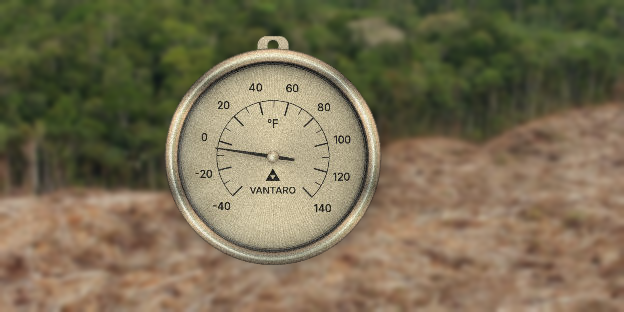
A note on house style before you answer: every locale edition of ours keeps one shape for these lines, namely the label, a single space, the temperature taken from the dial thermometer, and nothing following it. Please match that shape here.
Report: -5 °F
